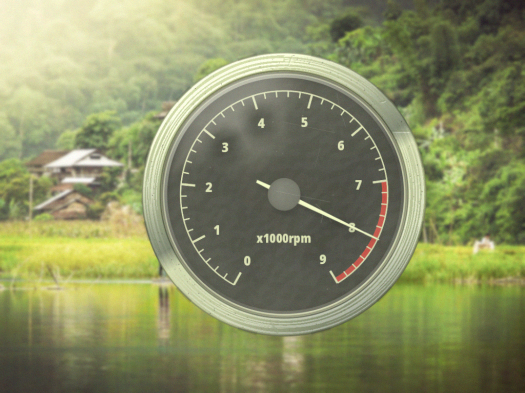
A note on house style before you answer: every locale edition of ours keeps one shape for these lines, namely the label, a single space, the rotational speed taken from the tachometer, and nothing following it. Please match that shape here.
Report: 8000 rpm
